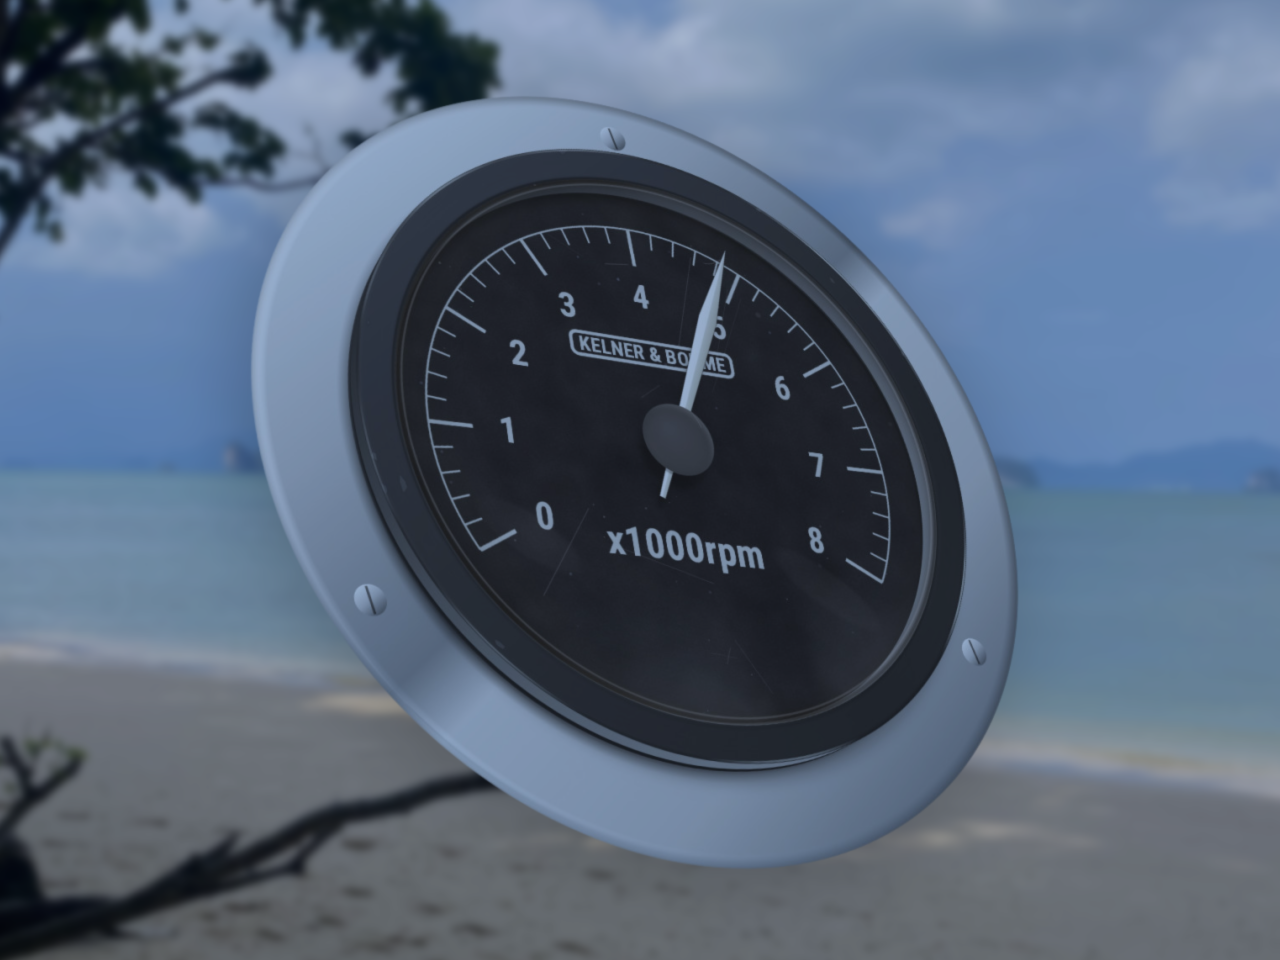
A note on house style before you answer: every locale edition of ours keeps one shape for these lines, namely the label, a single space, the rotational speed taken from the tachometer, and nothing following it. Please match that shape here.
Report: 4800 rpm
